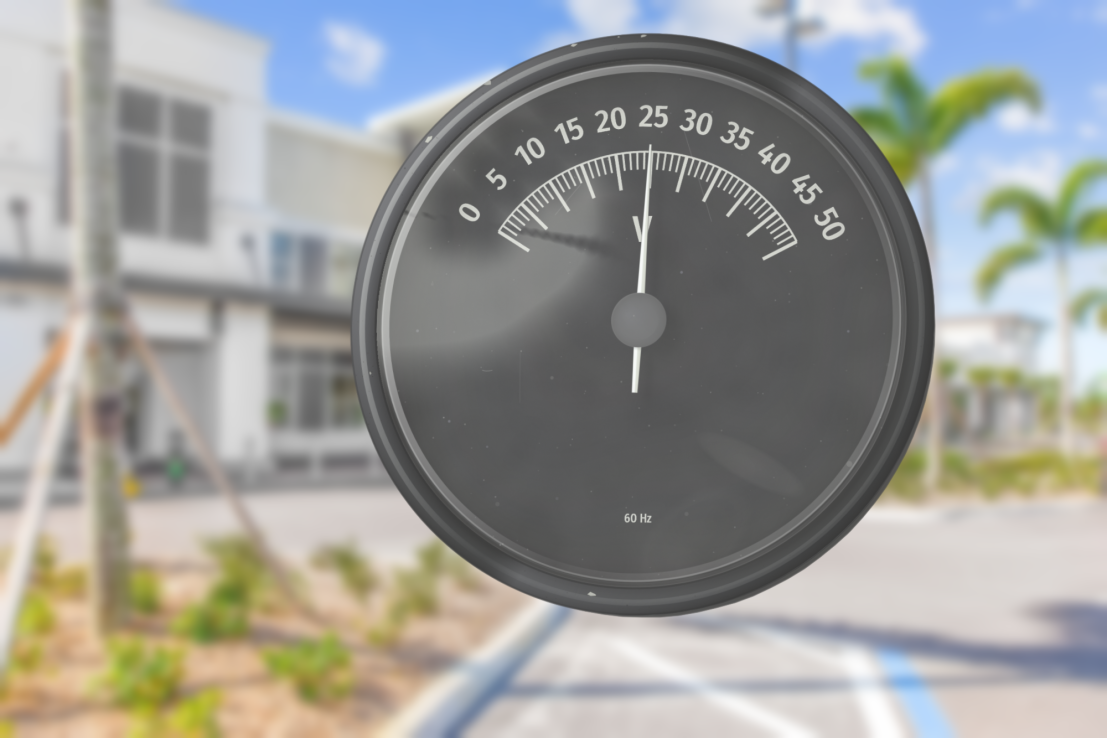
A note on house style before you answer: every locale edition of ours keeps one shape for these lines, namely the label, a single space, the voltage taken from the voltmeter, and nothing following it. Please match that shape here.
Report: 25 V
